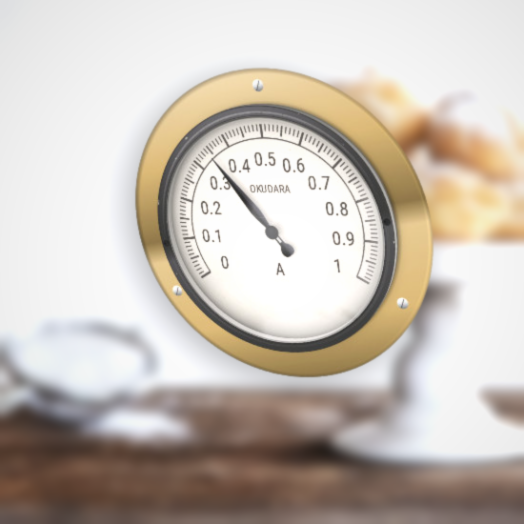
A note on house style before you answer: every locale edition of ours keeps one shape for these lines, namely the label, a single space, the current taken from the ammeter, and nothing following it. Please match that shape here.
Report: 0.35 A
